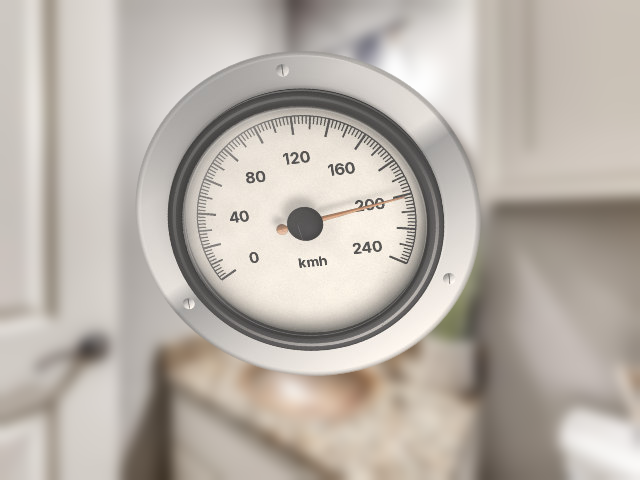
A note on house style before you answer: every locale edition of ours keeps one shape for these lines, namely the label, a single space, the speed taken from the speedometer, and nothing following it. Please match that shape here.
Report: 200 km/h
